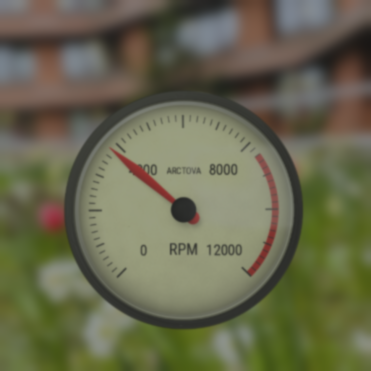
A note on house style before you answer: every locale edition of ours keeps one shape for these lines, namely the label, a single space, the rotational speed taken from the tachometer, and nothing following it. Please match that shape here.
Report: 3800 rpm
